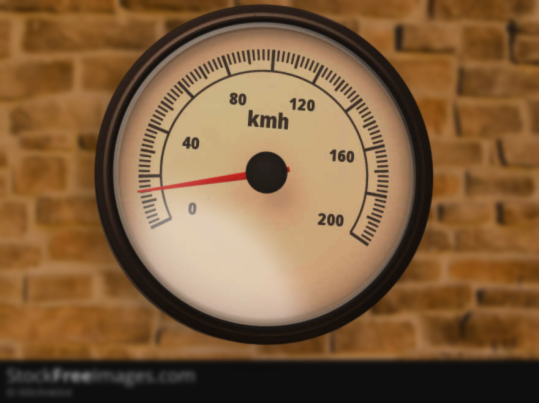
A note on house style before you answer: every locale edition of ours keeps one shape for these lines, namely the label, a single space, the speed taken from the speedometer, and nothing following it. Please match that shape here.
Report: 14 km/h
